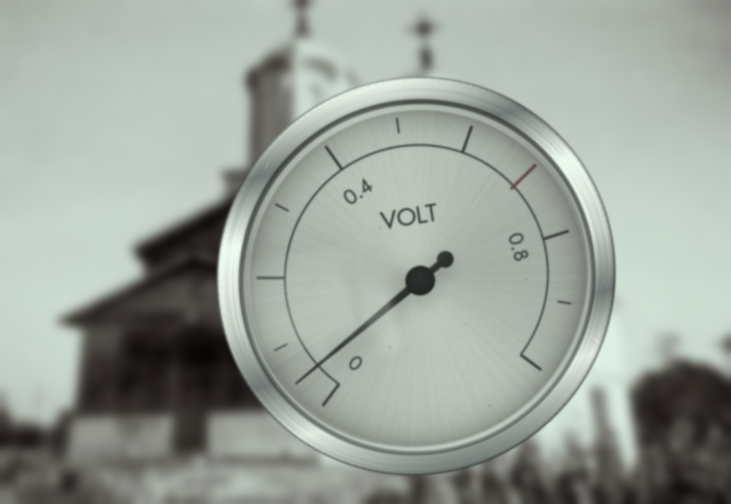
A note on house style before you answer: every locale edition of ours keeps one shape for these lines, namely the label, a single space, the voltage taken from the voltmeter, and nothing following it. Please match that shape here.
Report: 0.05 V
